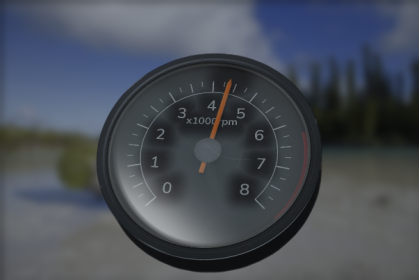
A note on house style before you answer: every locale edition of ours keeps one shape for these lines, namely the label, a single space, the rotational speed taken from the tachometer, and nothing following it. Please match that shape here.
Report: 4375 rpm
